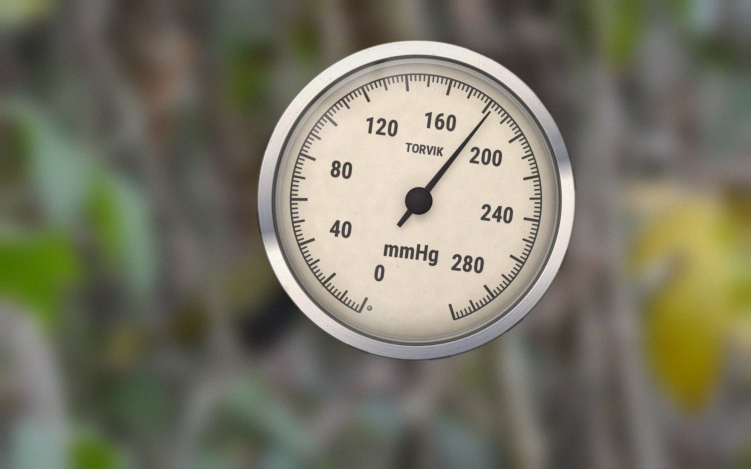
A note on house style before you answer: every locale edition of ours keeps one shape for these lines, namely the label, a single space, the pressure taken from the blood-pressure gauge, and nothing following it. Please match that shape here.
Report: 182 mmHg
